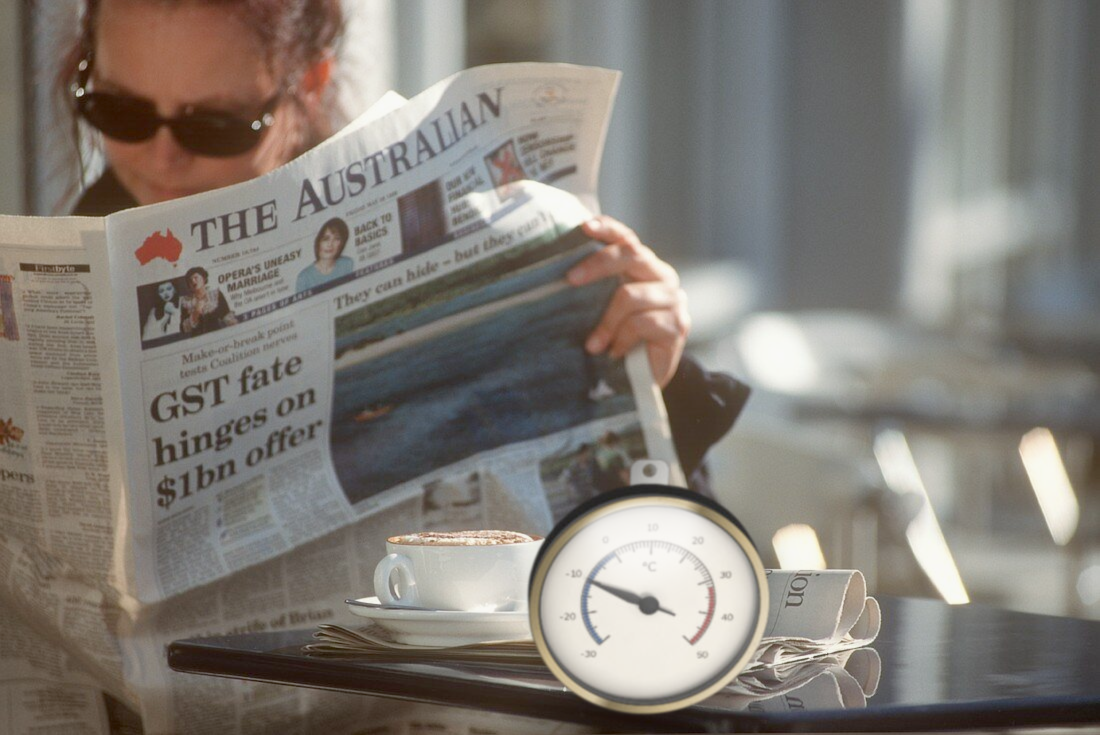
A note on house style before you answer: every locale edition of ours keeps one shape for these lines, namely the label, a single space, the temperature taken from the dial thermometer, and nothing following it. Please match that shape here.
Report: -10 °C
